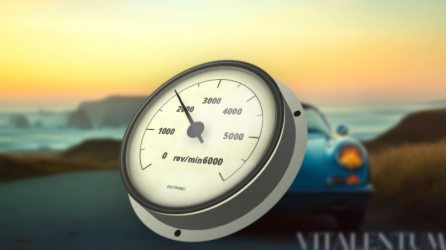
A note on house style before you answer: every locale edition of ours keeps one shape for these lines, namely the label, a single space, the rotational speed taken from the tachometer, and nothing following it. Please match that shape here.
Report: 2000 rpm
